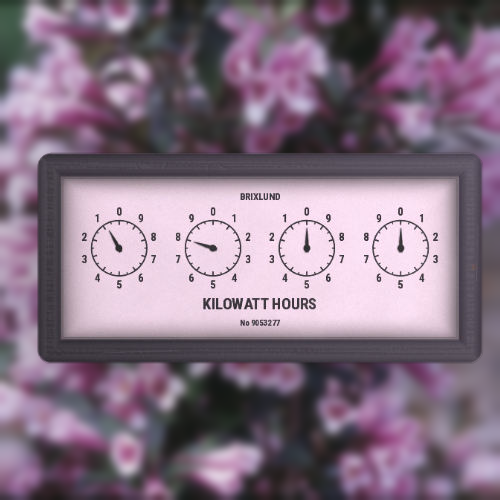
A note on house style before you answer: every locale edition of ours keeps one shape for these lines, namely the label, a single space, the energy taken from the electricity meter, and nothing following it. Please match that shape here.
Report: 800 kWh
